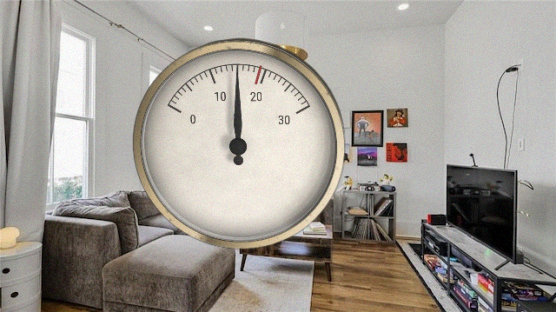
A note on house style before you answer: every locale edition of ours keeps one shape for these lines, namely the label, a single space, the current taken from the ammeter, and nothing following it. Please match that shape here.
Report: 15 A
